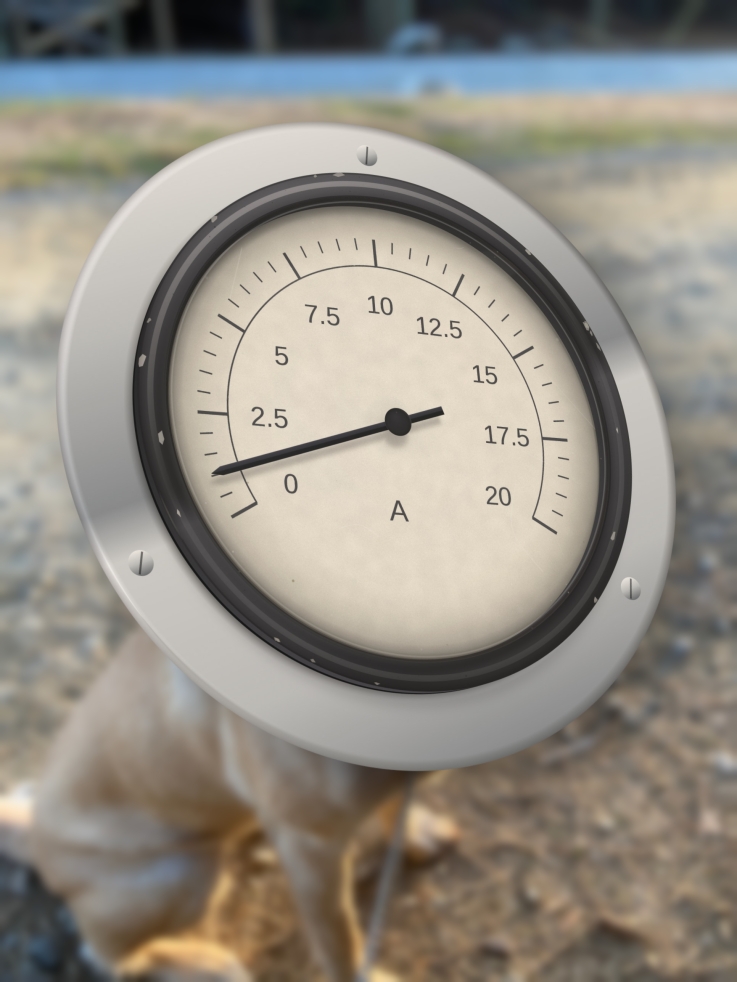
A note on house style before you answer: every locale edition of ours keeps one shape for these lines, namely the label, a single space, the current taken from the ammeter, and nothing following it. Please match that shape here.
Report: 1 A
